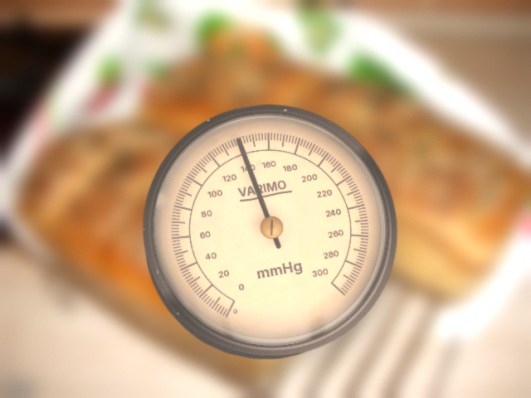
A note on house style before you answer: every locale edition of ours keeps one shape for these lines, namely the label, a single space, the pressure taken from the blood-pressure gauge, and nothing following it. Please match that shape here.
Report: 140 mmHg
